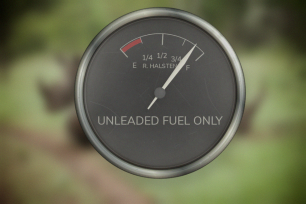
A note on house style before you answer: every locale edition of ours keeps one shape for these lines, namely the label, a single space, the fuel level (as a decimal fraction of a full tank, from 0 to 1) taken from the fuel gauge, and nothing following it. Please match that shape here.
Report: 0.875
